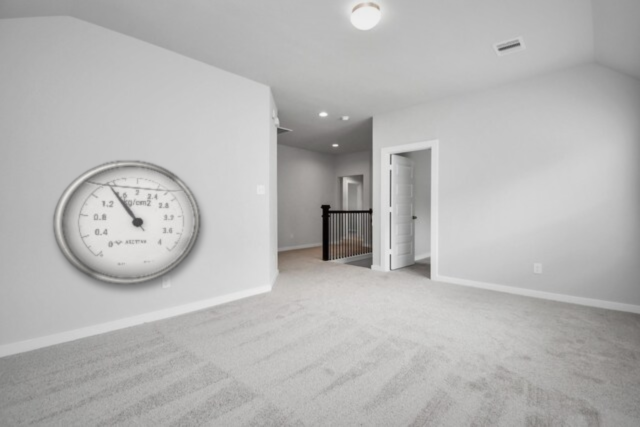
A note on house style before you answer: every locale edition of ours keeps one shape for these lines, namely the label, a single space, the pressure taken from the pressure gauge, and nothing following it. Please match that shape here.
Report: 1.5 kg/cm²
